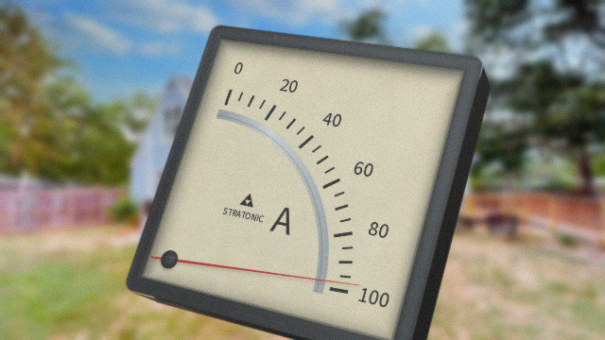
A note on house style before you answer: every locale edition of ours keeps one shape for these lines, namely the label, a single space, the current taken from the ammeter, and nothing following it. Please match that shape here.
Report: 97.5 A
